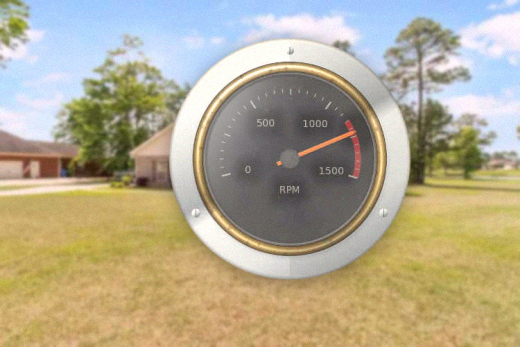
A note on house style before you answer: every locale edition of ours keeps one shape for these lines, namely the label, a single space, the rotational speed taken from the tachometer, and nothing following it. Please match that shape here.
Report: 1225 rpm
